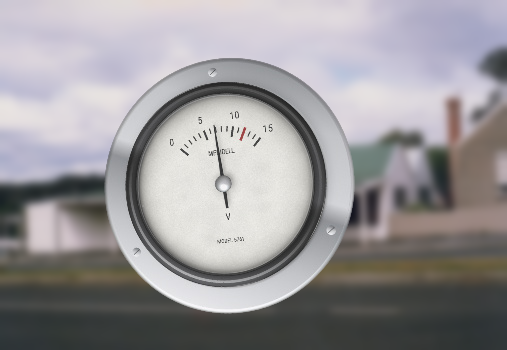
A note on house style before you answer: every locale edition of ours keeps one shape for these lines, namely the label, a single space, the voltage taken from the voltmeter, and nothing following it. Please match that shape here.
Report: 7 V
